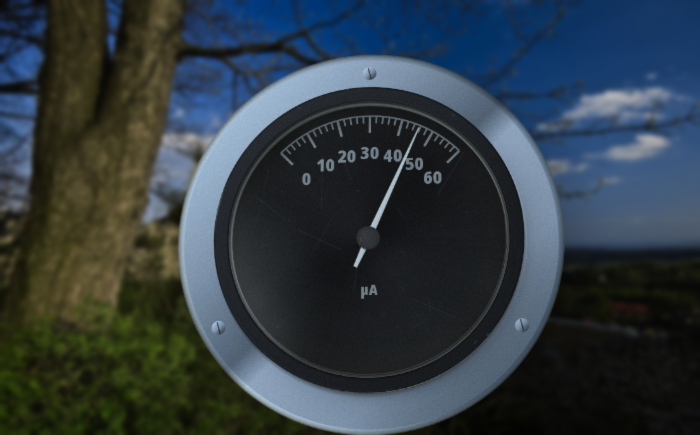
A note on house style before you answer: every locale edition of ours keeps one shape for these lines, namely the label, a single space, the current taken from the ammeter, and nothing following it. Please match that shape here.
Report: 46 µA
